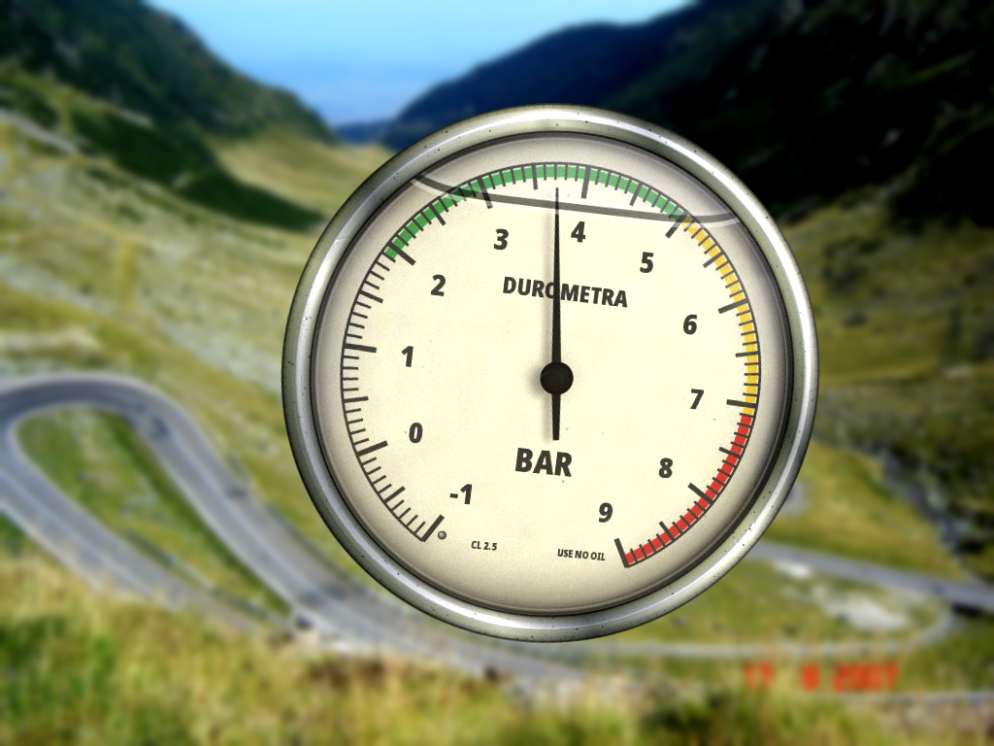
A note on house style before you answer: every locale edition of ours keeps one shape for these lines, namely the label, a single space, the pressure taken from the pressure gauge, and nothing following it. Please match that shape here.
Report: 3.7 bar
